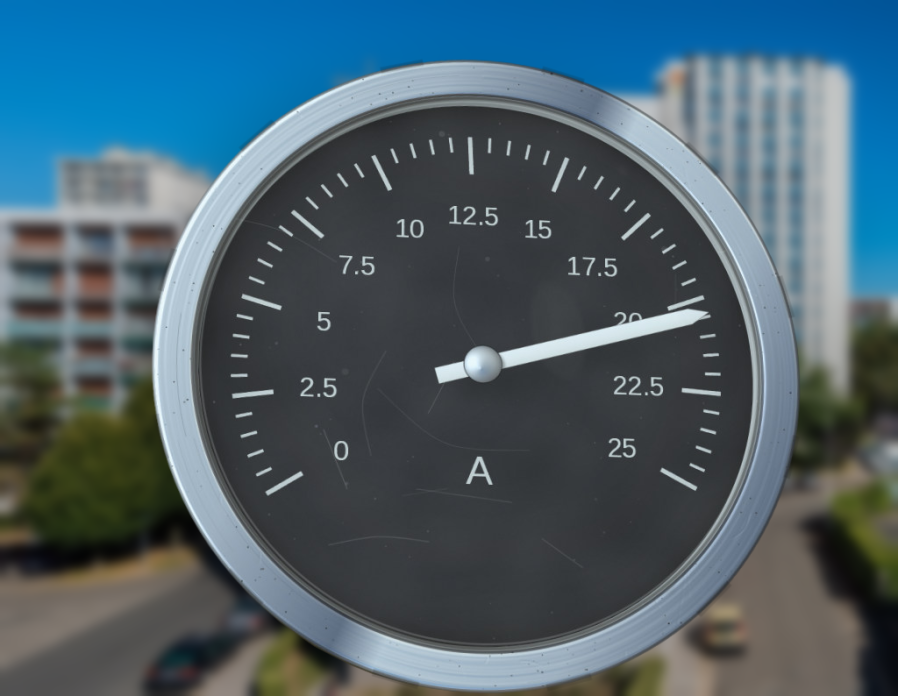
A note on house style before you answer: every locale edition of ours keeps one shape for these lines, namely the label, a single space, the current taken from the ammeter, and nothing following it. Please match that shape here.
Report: 20.5 A
